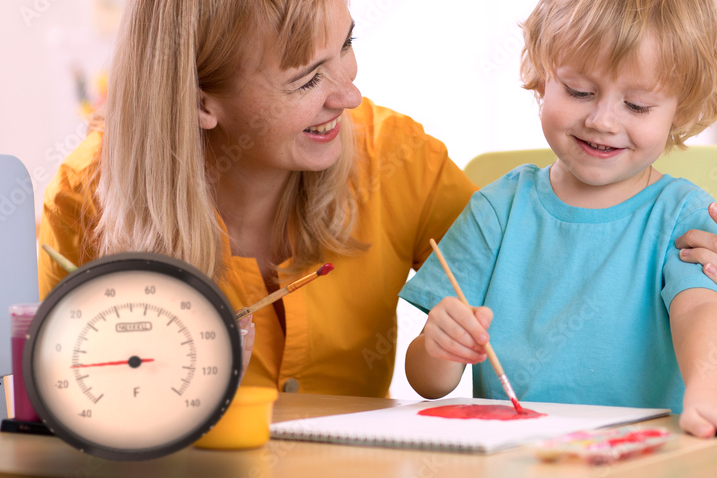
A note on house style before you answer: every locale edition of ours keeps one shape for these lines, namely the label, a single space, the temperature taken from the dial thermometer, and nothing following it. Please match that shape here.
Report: -10 °F
